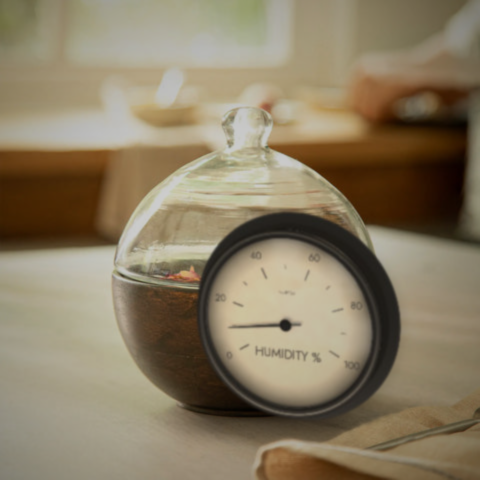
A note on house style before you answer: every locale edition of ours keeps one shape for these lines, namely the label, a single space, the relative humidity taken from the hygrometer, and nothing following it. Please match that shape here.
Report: 10 %
